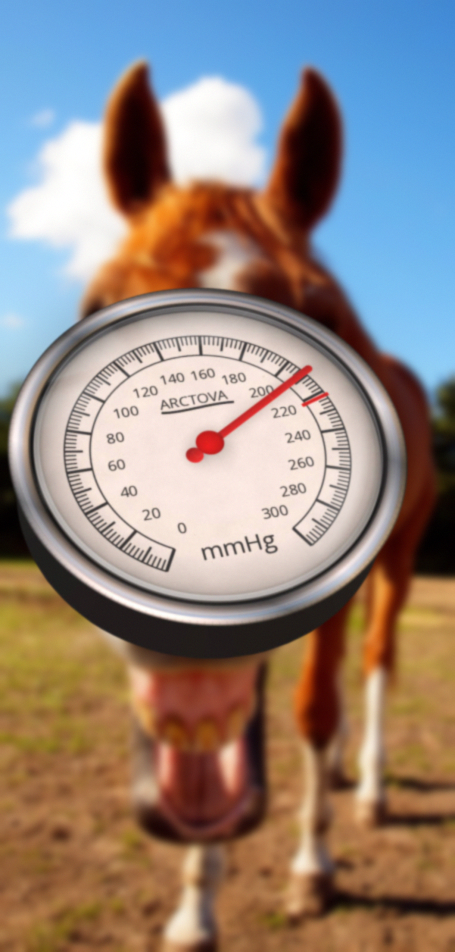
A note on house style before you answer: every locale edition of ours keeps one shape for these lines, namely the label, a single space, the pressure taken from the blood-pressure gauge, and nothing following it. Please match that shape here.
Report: 210 mmHg
